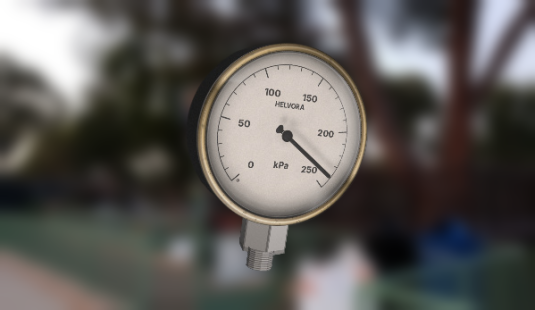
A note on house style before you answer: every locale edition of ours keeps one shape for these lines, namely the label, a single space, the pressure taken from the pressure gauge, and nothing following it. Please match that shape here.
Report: 240 kPa
